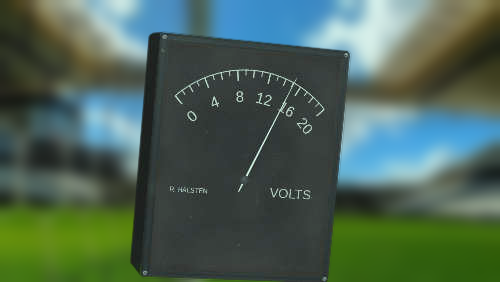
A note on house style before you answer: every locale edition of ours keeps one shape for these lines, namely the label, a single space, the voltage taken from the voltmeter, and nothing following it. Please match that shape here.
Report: 15 V
